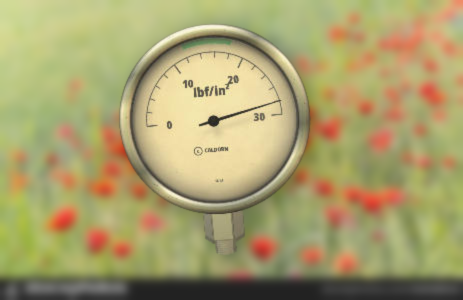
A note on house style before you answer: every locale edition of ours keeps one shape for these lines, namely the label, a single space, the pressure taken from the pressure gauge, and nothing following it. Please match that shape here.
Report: 28 psi
